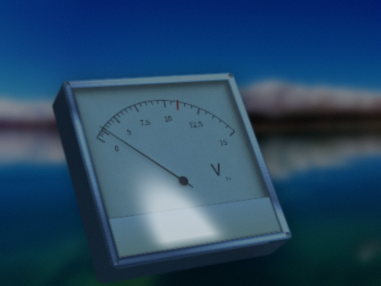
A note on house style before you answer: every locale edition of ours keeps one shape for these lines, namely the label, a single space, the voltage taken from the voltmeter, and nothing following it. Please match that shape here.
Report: 2.5 V
